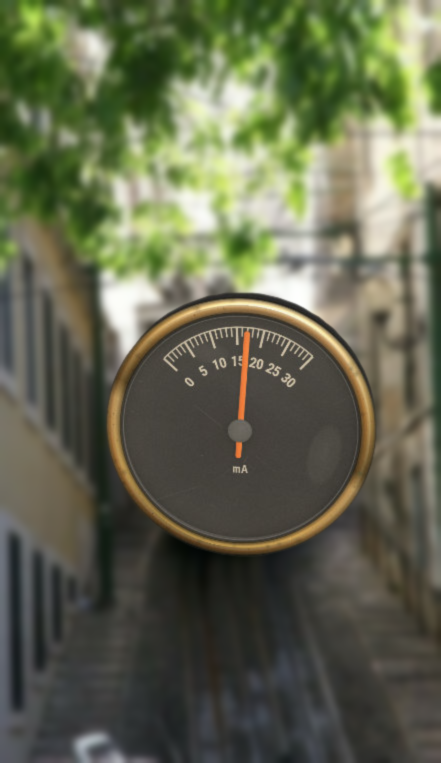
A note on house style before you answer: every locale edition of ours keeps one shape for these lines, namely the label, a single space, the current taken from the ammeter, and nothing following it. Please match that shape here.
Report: 17 mA
